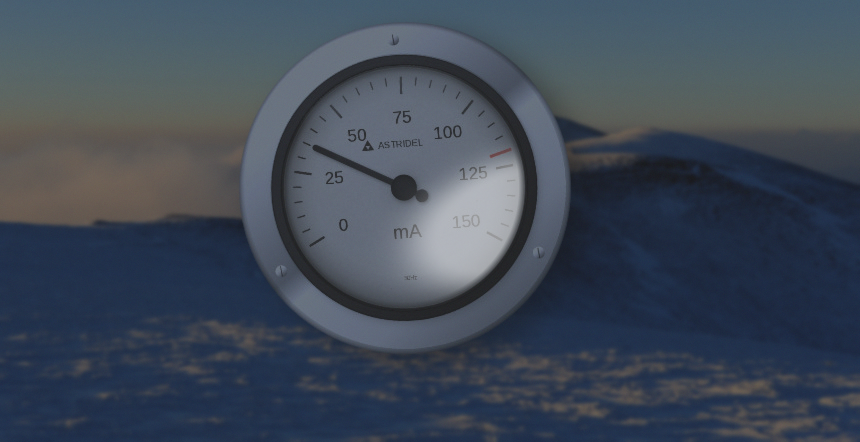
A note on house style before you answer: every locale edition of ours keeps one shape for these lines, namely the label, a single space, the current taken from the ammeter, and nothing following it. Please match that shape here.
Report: 35 mA
